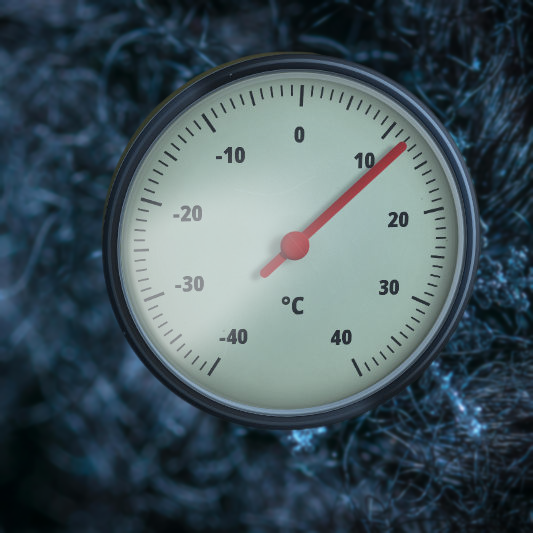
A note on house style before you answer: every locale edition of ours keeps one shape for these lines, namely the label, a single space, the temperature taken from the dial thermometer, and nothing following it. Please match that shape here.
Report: 12 °C
